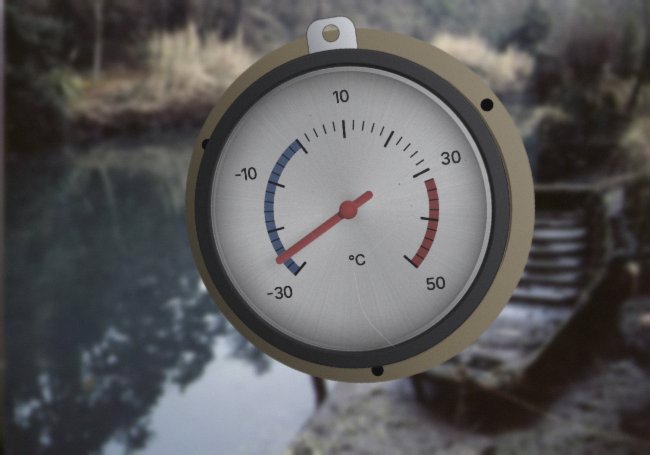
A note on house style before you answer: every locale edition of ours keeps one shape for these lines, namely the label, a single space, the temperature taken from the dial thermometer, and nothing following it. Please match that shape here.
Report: -26 °C
